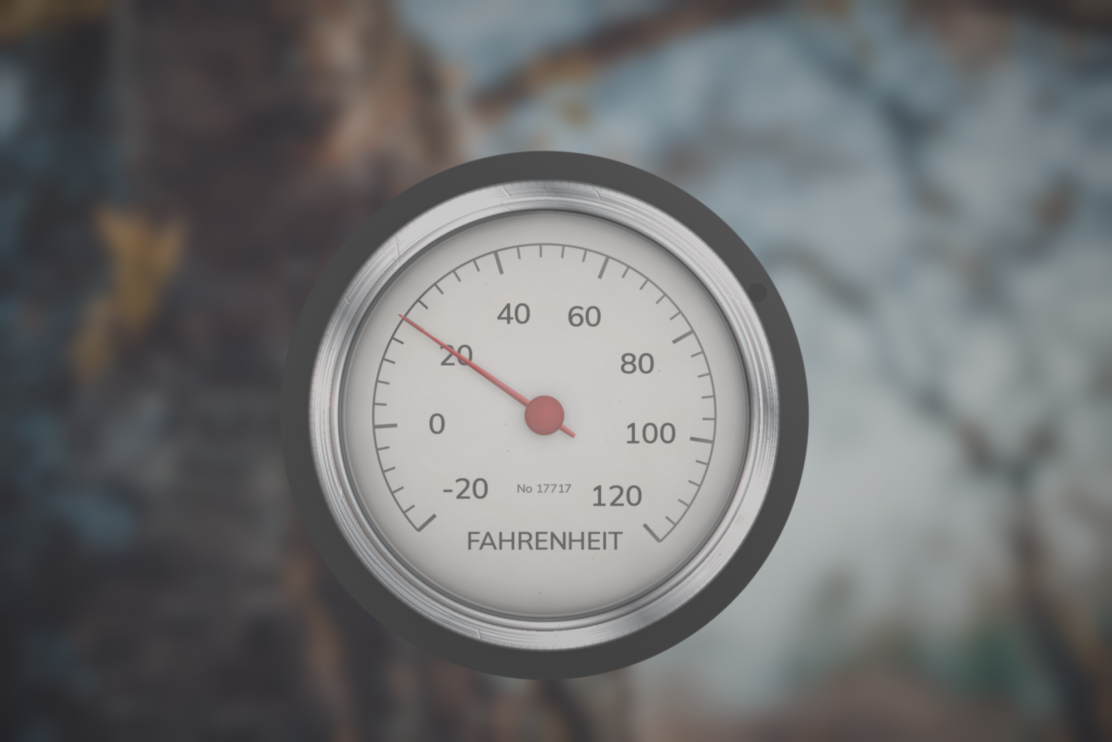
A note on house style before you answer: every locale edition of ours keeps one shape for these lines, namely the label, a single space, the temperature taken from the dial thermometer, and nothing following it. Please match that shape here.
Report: 20 °F
